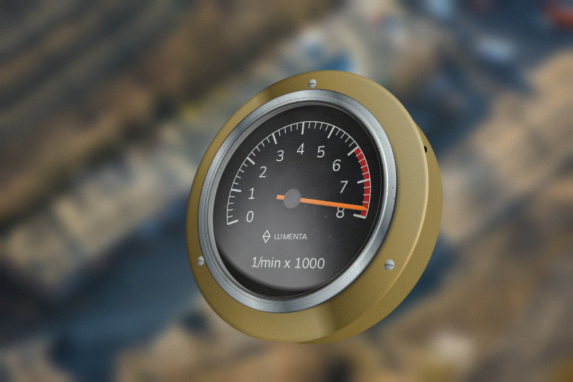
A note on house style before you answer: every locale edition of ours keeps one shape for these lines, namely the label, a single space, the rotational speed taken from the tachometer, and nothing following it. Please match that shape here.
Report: 7800 rpm
